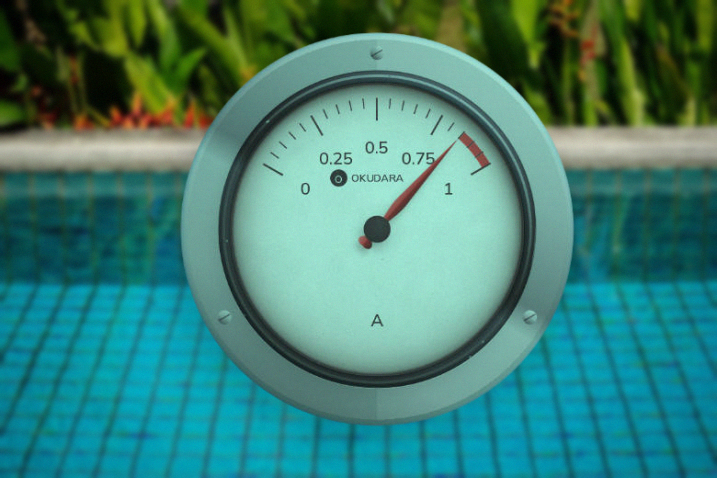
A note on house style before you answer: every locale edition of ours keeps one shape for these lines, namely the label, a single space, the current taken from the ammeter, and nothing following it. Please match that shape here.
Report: 0.85 A
